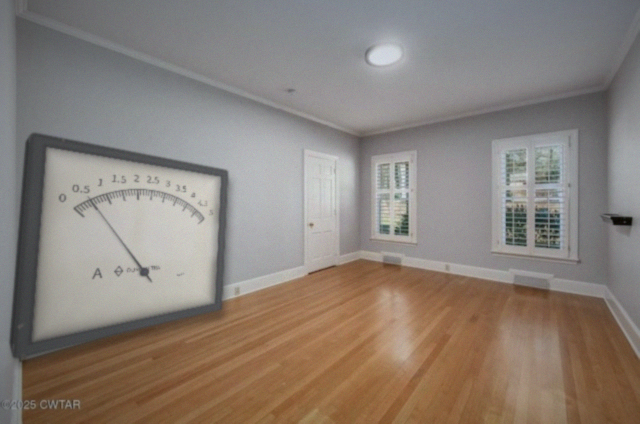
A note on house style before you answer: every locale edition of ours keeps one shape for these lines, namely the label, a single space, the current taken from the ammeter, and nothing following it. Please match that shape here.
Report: 0.5 A
